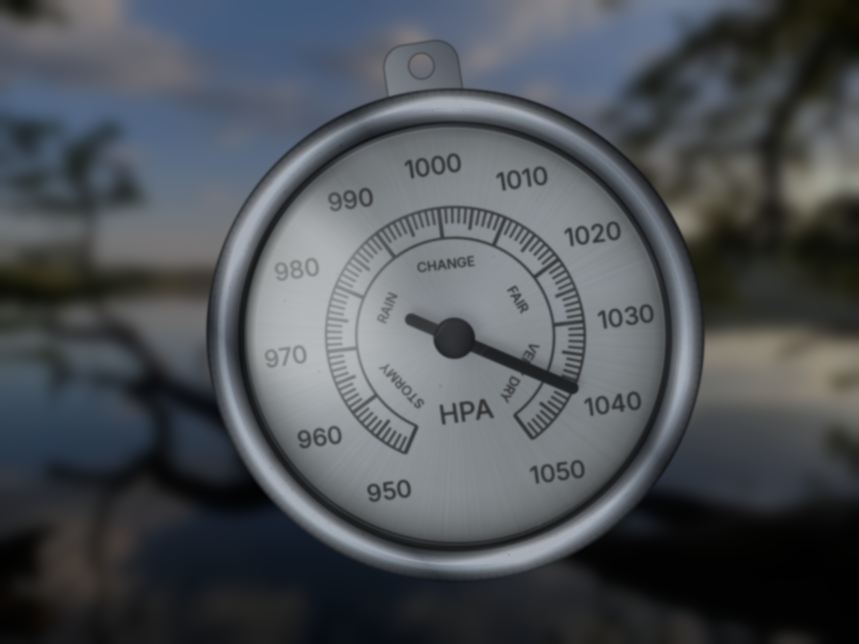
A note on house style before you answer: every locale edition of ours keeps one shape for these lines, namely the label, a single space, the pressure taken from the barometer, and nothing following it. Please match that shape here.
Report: 1040 hPa
